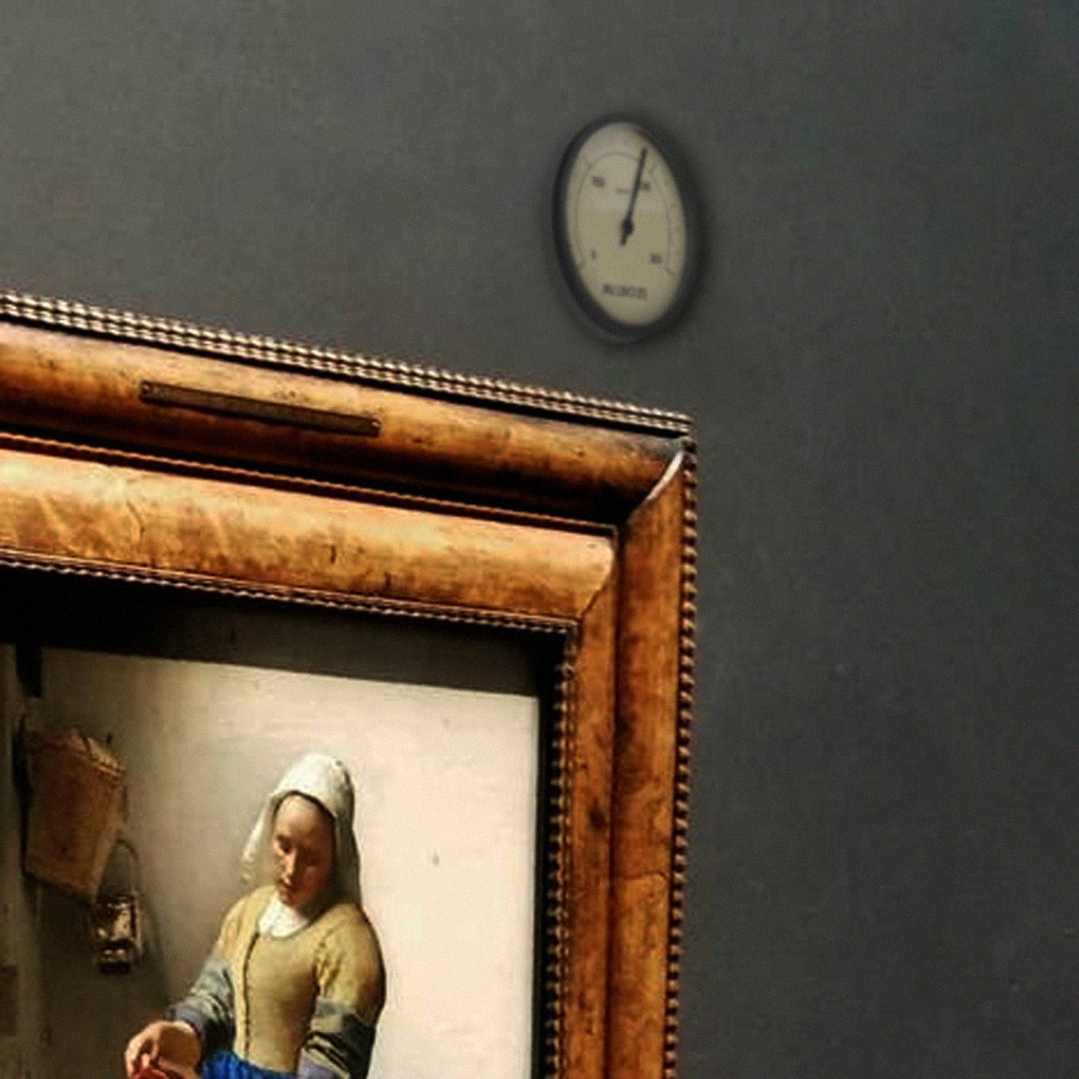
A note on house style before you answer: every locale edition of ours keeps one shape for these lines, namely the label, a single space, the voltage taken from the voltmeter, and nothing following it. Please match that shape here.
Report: 180 mV
